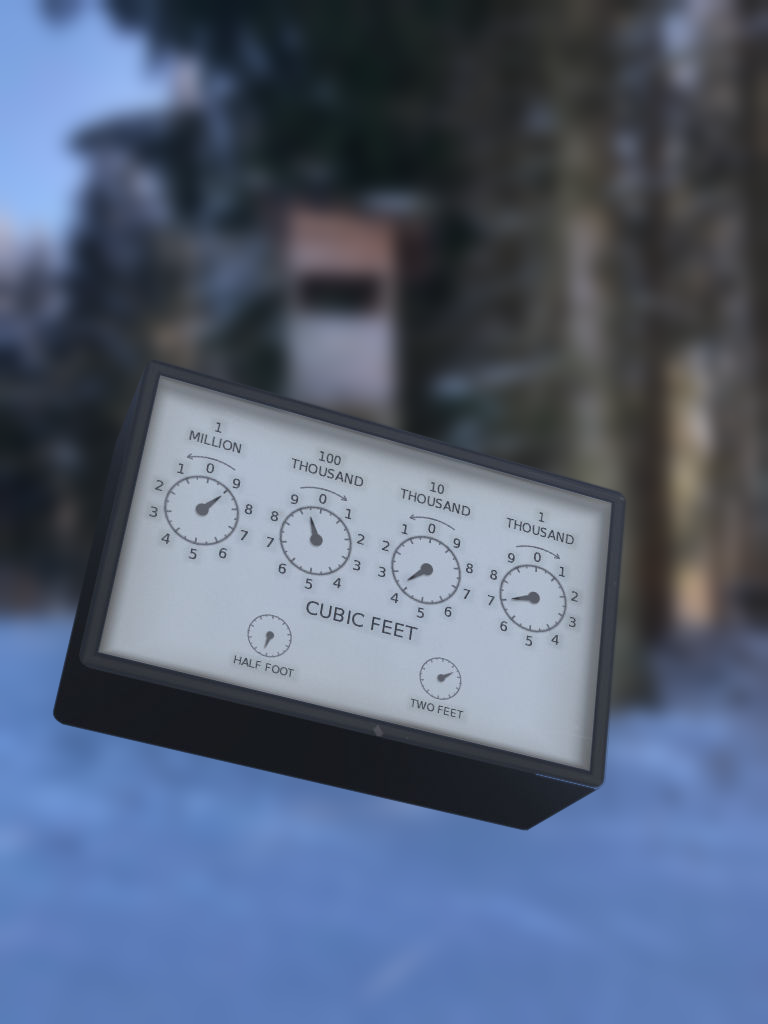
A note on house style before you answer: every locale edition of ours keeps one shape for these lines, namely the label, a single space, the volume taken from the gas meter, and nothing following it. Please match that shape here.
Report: 893700 ft³
